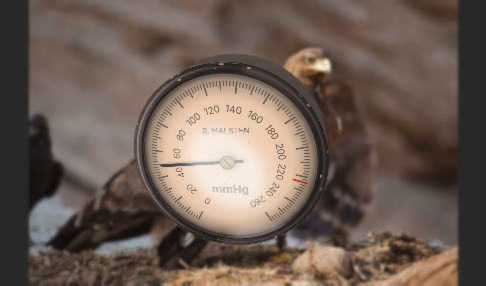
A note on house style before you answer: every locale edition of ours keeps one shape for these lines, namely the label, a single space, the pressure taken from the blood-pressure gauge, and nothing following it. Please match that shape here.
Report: 50 mmHg
